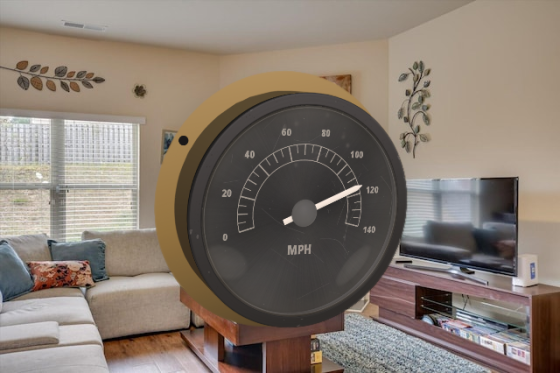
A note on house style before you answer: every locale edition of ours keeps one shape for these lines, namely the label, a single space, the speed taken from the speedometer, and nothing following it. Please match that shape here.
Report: 115 mph
